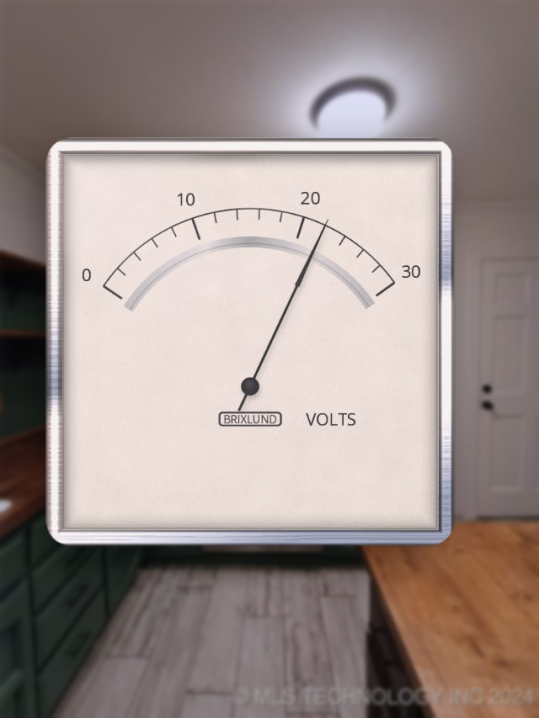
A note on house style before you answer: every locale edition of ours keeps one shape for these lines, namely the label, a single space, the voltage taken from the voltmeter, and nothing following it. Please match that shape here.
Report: 22 V
